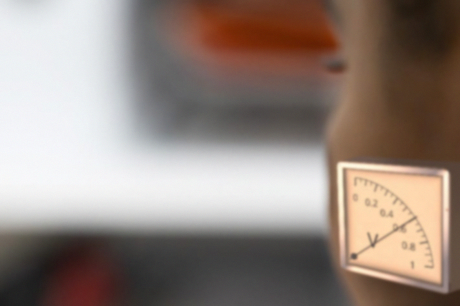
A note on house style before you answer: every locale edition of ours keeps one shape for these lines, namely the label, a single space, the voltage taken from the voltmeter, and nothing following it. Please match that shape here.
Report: 0.6 V
